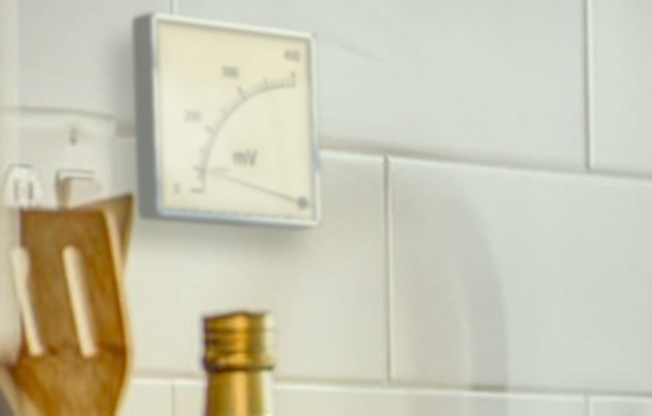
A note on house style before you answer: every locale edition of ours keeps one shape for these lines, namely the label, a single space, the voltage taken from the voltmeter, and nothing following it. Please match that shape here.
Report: 100 mV
